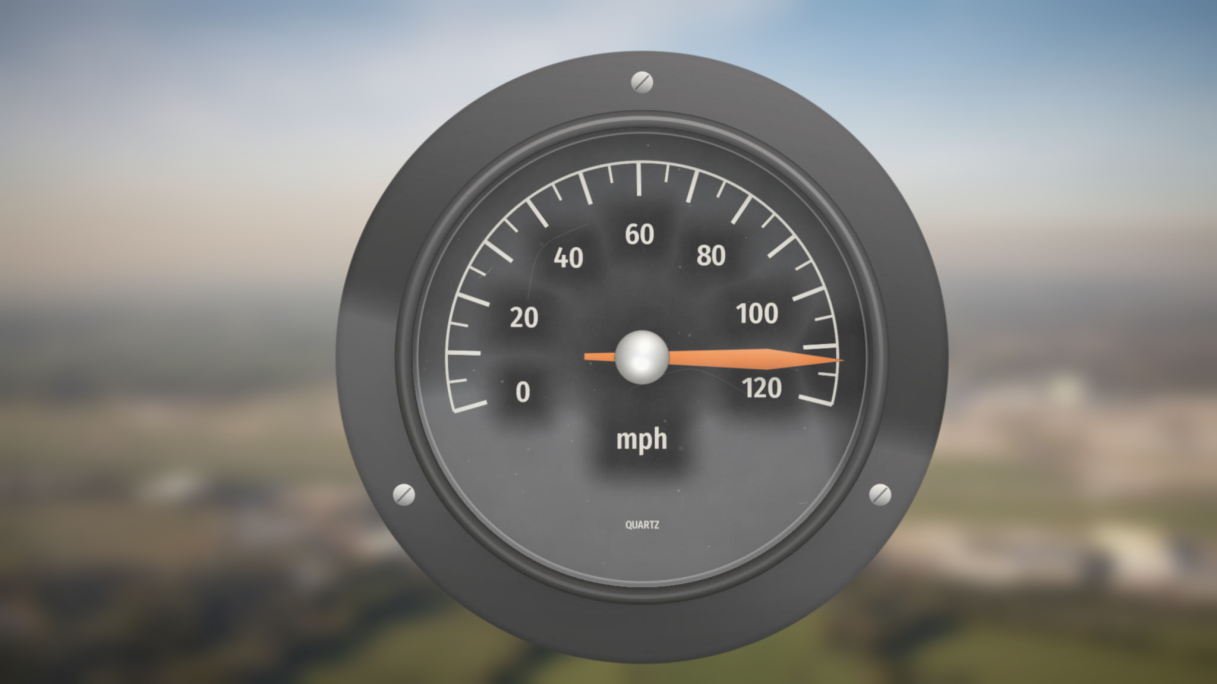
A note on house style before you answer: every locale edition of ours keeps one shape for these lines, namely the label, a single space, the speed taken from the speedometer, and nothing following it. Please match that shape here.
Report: 112.5 mph
